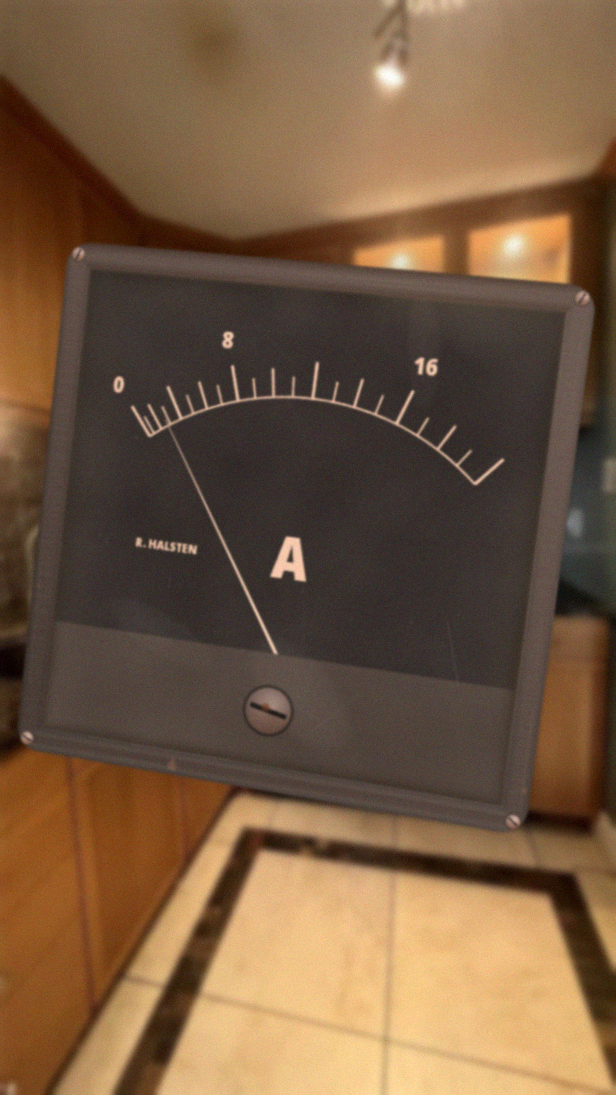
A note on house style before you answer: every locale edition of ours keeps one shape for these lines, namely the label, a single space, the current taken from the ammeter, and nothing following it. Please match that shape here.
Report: 3 A
